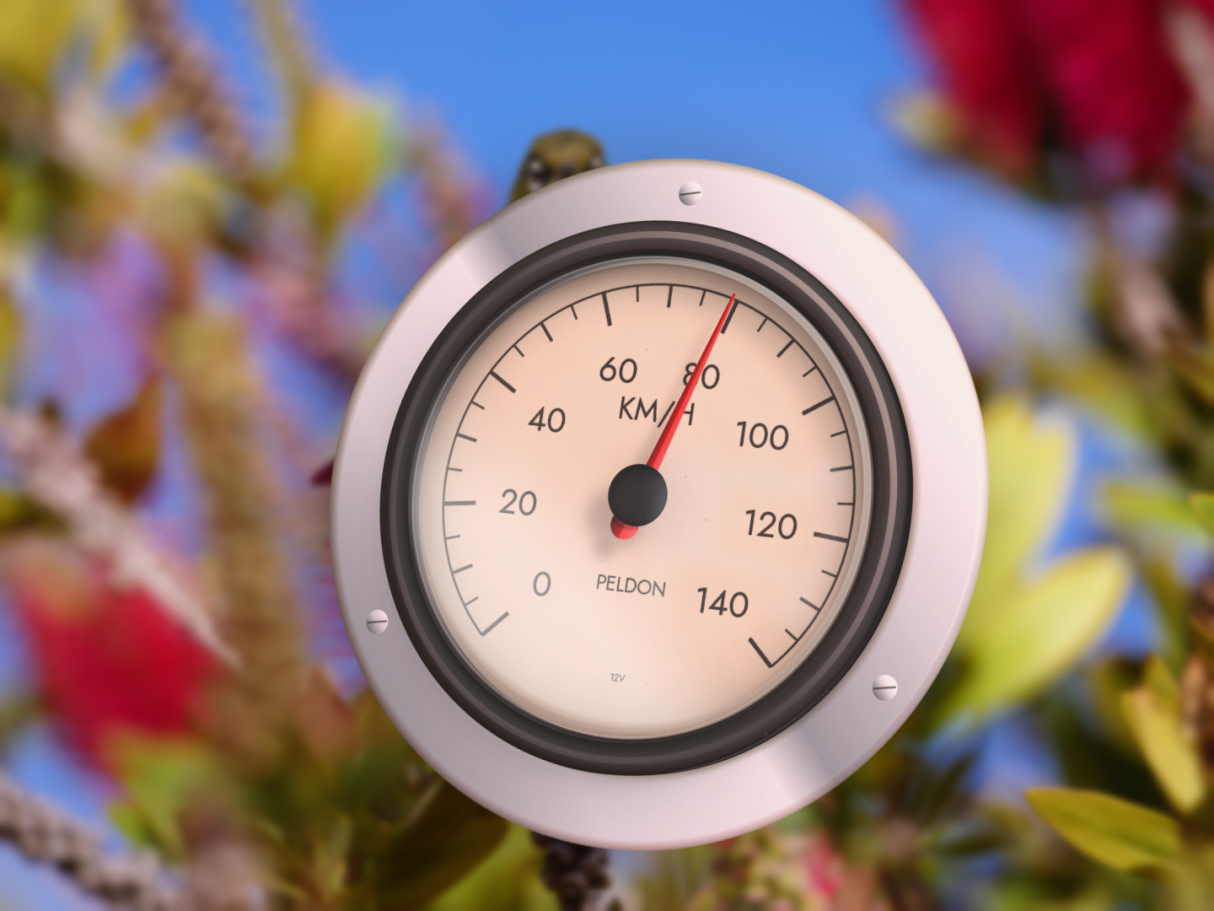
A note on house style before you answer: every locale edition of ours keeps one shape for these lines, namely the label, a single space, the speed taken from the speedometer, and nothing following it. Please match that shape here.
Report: 80 km/h
